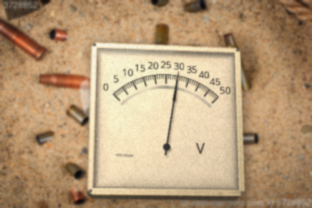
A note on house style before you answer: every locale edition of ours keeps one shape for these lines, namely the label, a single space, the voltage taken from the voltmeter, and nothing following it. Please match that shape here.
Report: 30 V
